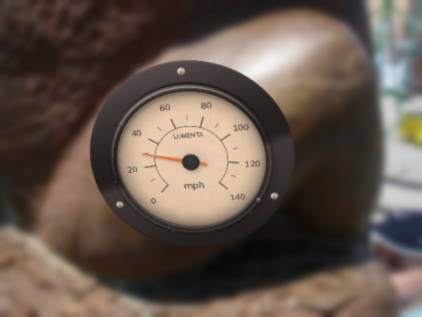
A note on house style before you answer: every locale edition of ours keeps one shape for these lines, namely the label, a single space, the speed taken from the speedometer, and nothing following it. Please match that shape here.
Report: 30 mph
